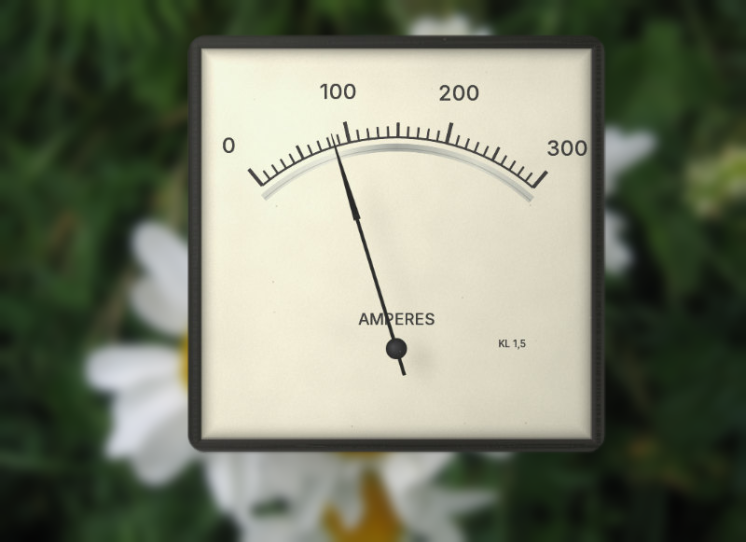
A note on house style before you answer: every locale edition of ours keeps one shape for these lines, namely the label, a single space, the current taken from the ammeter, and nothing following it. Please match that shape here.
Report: 85 A
